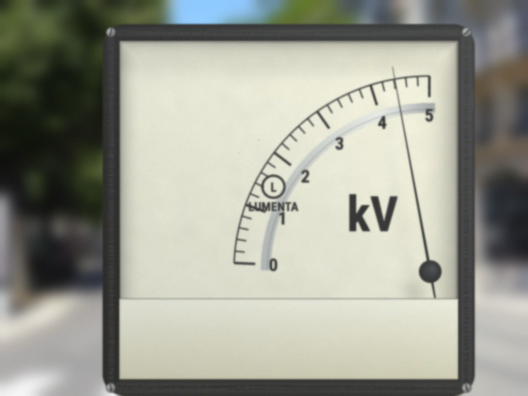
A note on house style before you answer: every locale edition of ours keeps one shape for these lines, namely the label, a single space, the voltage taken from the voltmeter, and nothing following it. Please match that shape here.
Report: 4.4 kV
